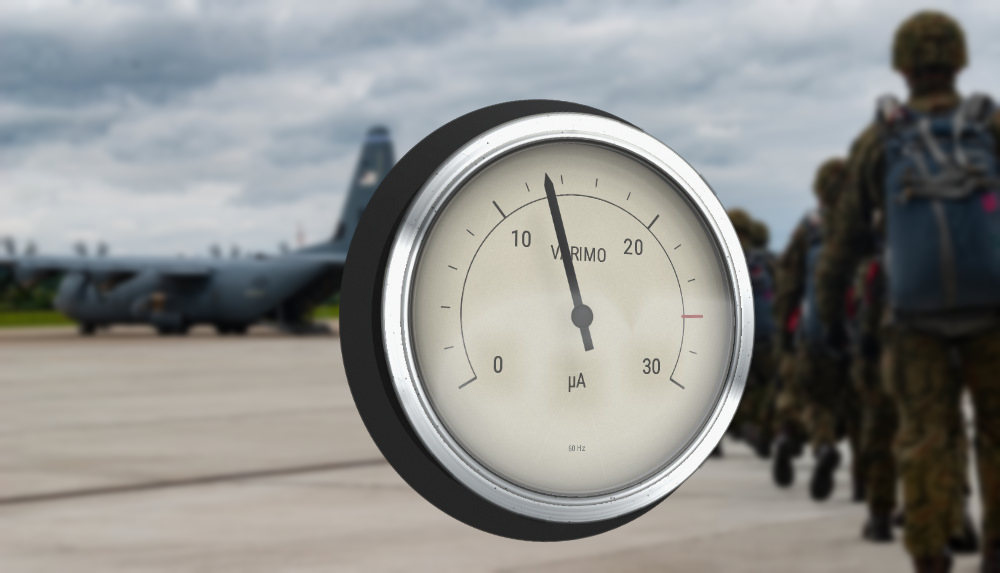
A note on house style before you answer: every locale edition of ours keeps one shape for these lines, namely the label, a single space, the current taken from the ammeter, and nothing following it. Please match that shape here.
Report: 13 µA
